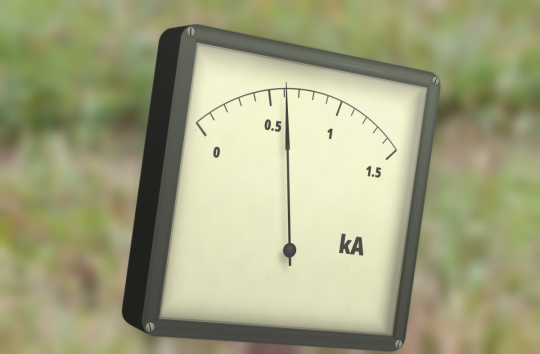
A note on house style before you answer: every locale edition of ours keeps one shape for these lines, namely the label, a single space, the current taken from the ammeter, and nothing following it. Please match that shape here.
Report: 0.6 kA
